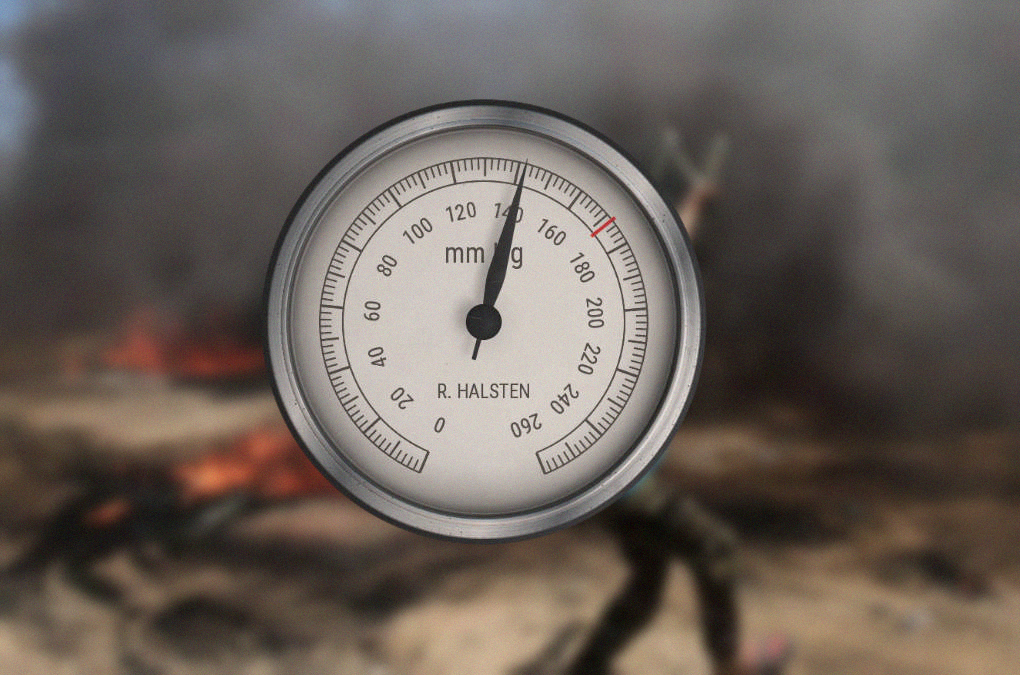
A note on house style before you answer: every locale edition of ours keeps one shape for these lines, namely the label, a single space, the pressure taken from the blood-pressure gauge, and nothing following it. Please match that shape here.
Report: 142 mmHg
